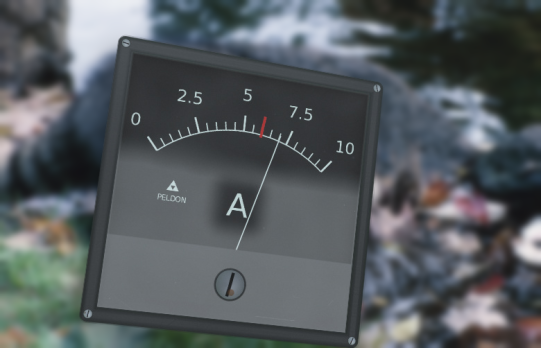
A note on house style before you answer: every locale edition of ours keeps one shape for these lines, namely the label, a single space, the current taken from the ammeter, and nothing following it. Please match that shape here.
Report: 7 A
